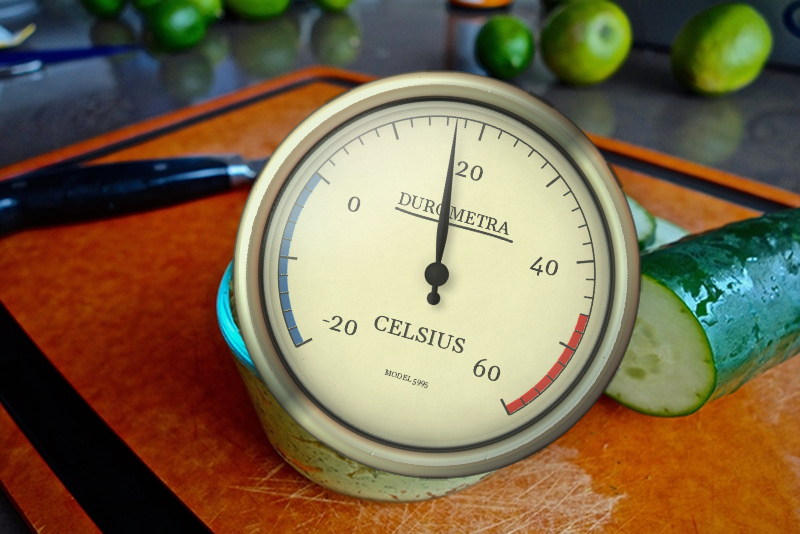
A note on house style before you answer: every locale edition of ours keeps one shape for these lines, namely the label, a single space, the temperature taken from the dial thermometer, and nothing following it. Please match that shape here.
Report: 17 °C
